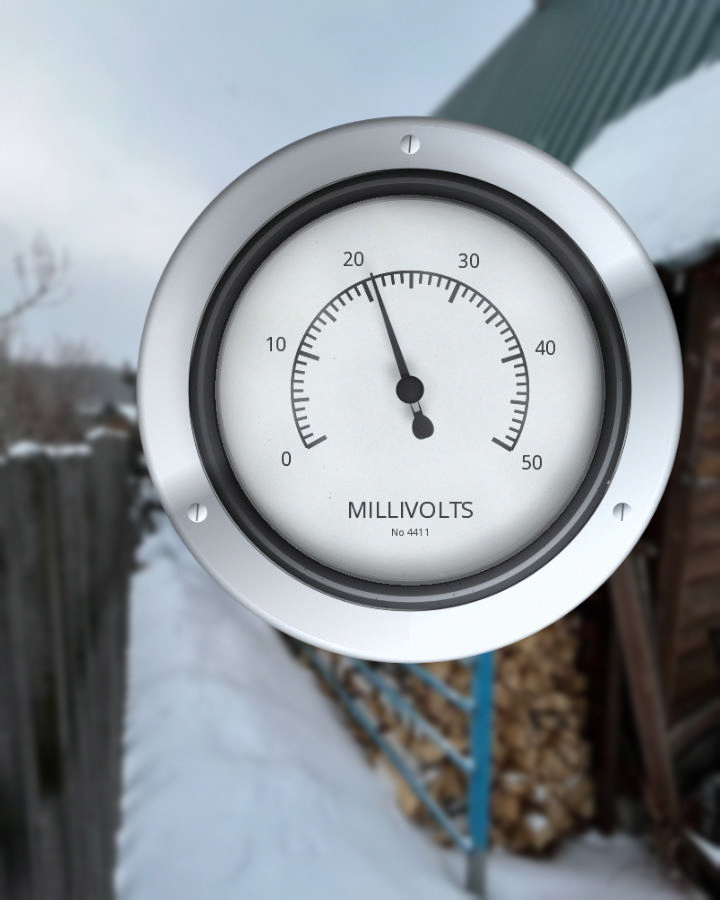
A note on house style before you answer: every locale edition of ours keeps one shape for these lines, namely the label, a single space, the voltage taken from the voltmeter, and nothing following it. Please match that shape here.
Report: 21 mV
